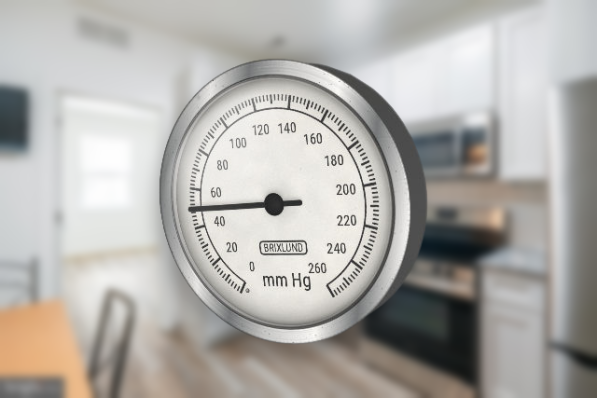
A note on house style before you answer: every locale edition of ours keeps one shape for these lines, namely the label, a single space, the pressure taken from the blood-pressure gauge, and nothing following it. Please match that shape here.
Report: 50 mmHg
